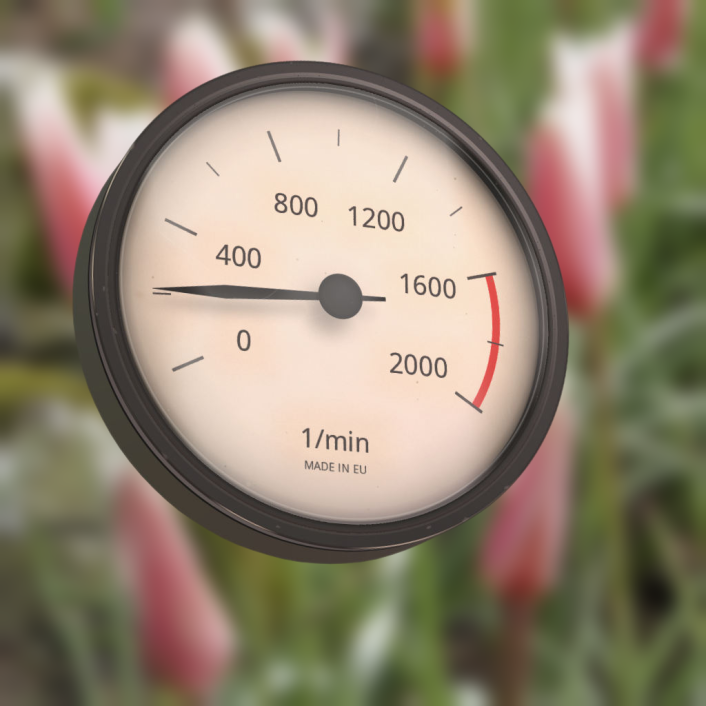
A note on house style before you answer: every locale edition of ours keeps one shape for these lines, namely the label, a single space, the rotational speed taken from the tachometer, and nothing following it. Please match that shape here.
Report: 200 rpm
